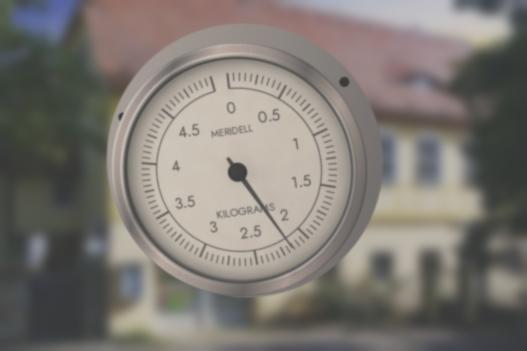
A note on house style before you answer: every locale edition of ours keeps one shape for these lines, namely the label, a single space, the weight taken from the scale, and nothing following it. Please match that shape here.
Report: 2.15 kg
